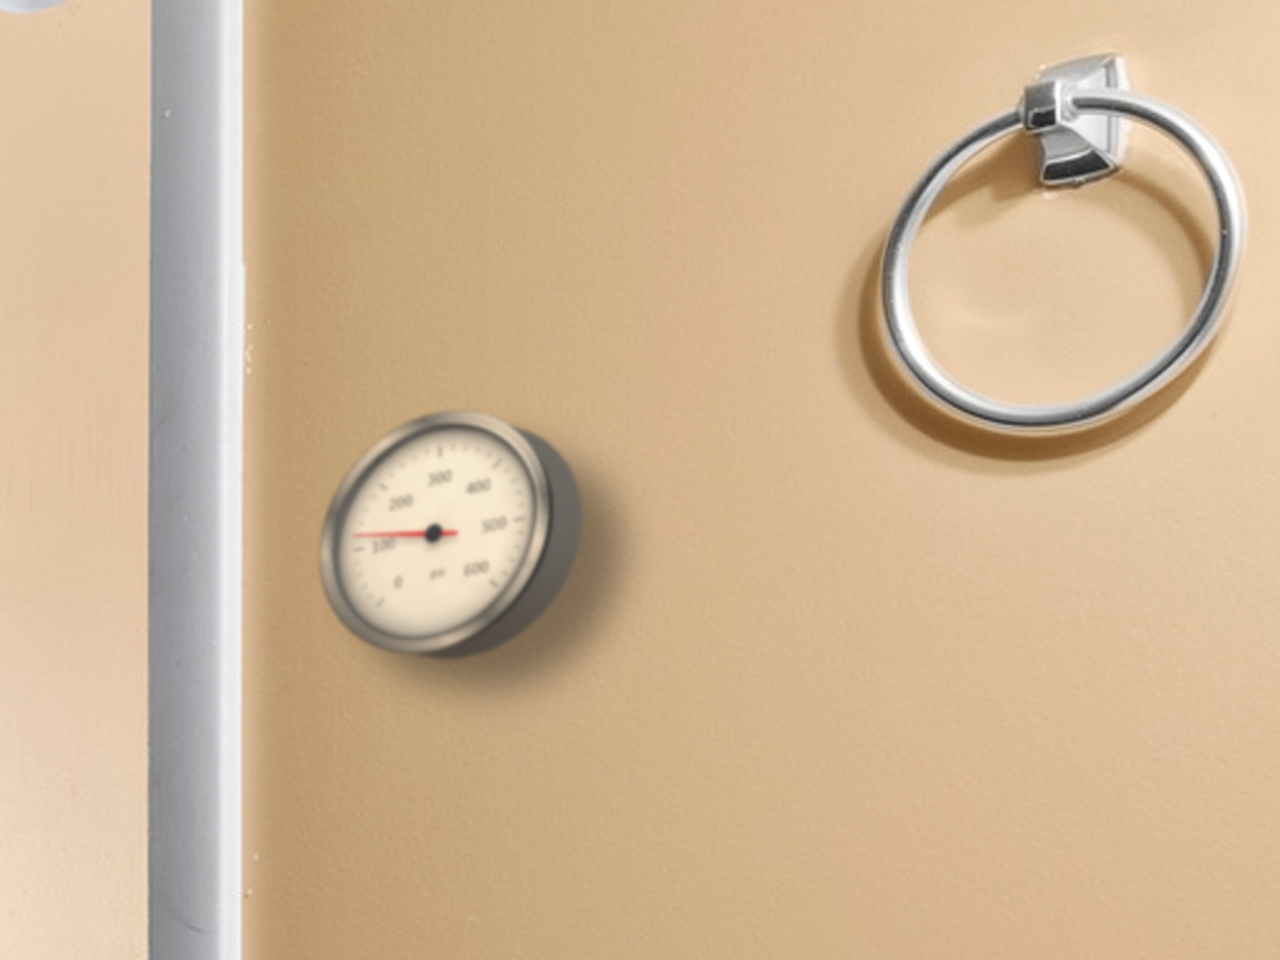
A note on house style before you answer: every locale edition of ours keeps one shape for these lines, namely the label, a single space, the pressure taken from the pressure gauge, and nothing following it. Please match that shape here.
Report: 120 psi
